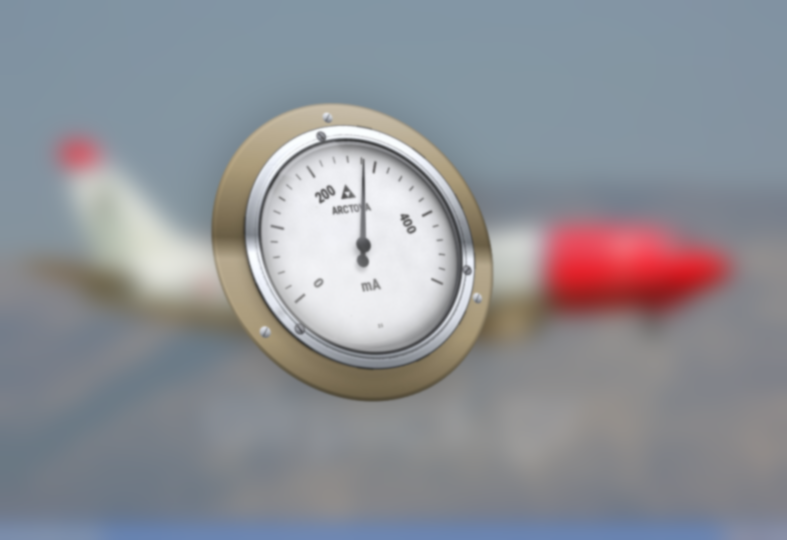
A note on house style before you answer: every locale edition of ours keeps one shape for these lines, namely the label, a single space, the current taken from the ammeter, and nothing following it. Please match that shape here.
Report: 280 mA
